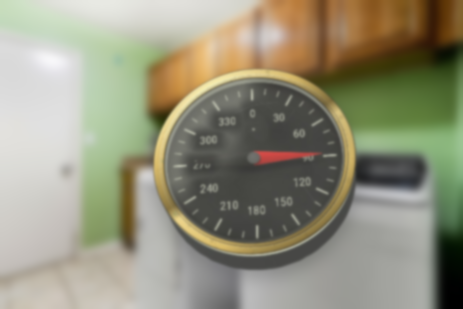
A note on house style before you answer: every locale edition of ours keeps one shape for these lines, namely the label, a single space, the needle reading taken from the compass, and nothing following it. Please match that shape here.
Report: 90 °
